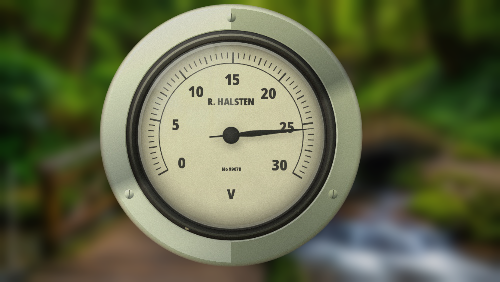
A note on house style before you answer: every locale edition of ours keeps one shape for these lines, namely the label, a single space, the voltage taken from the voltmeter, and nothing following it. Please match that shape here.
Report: 25.5 V
